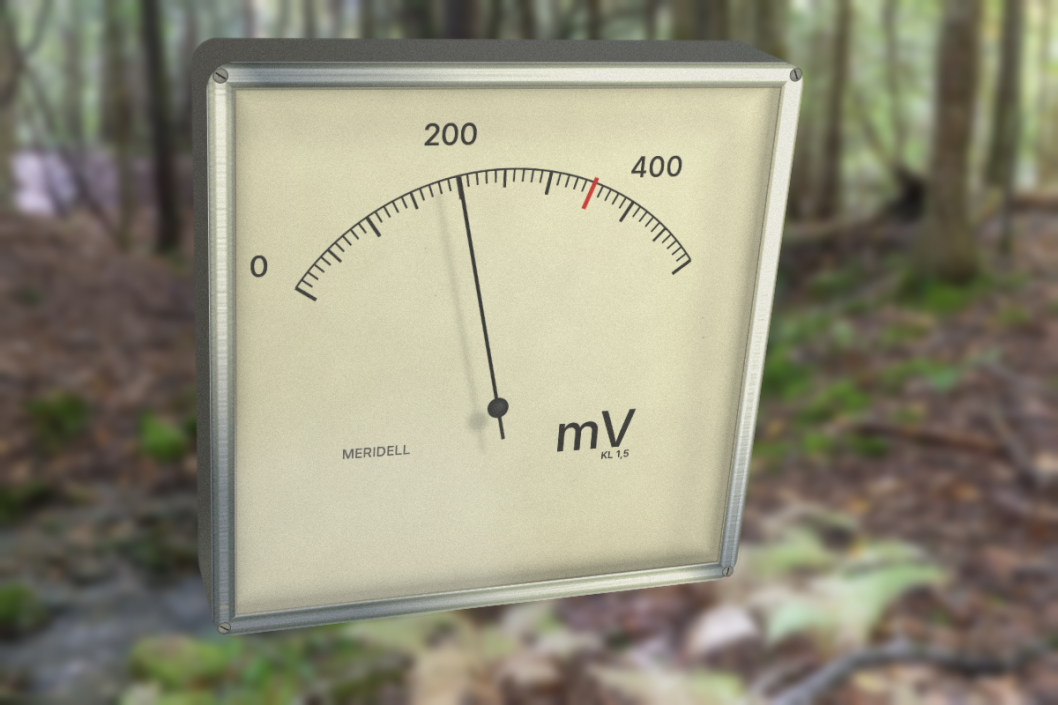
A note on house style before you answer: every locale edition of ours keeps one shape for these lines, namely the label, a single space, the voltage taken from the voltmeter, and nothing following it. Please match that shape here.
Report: 200 mV
